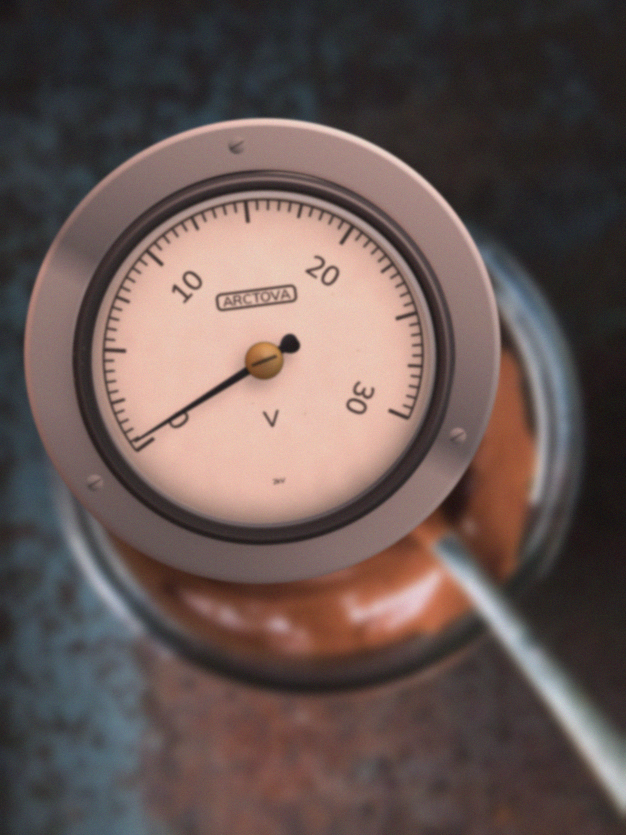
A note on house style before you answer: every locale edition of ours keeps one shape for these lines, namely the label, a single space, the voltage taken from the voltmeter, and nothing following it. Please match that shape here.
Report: 0.5 V
